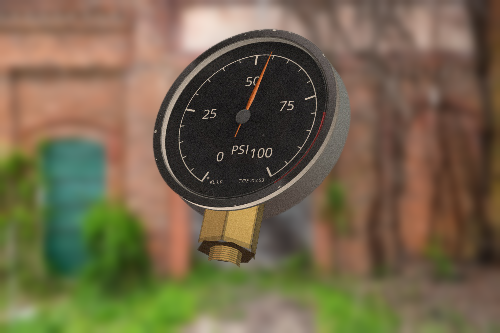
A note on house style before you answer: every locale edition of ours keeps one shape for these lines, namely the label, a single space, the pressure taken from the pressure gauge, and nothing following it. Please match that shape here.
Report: 55 psi
